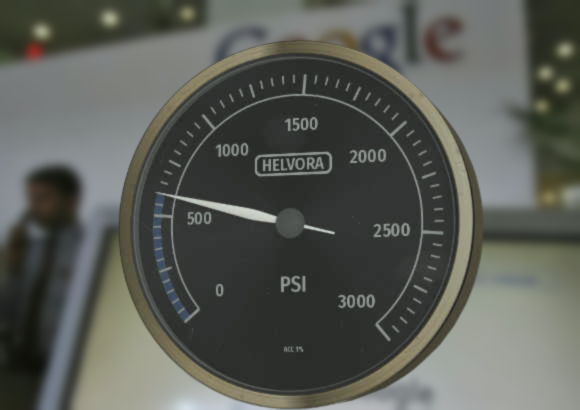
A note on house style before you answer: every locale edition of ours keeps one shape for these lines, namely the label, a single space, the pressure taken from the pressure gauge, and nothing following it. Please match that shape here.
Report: 600 psi
